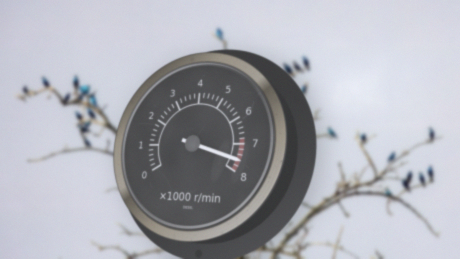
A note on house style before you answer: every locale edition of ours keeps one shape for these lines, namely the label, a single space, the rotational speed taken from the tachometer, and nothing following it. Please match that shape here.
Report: 7600 rpm
